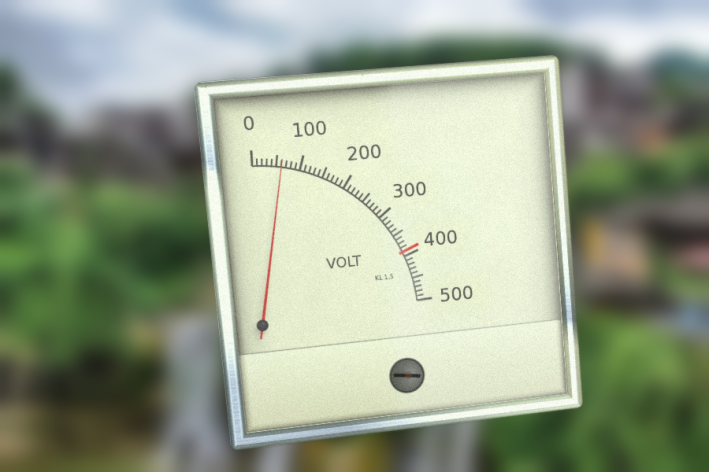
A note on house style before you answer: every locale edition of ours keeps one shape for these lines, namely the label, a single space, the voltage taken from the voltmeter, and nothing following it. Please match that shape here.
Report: 60 V
